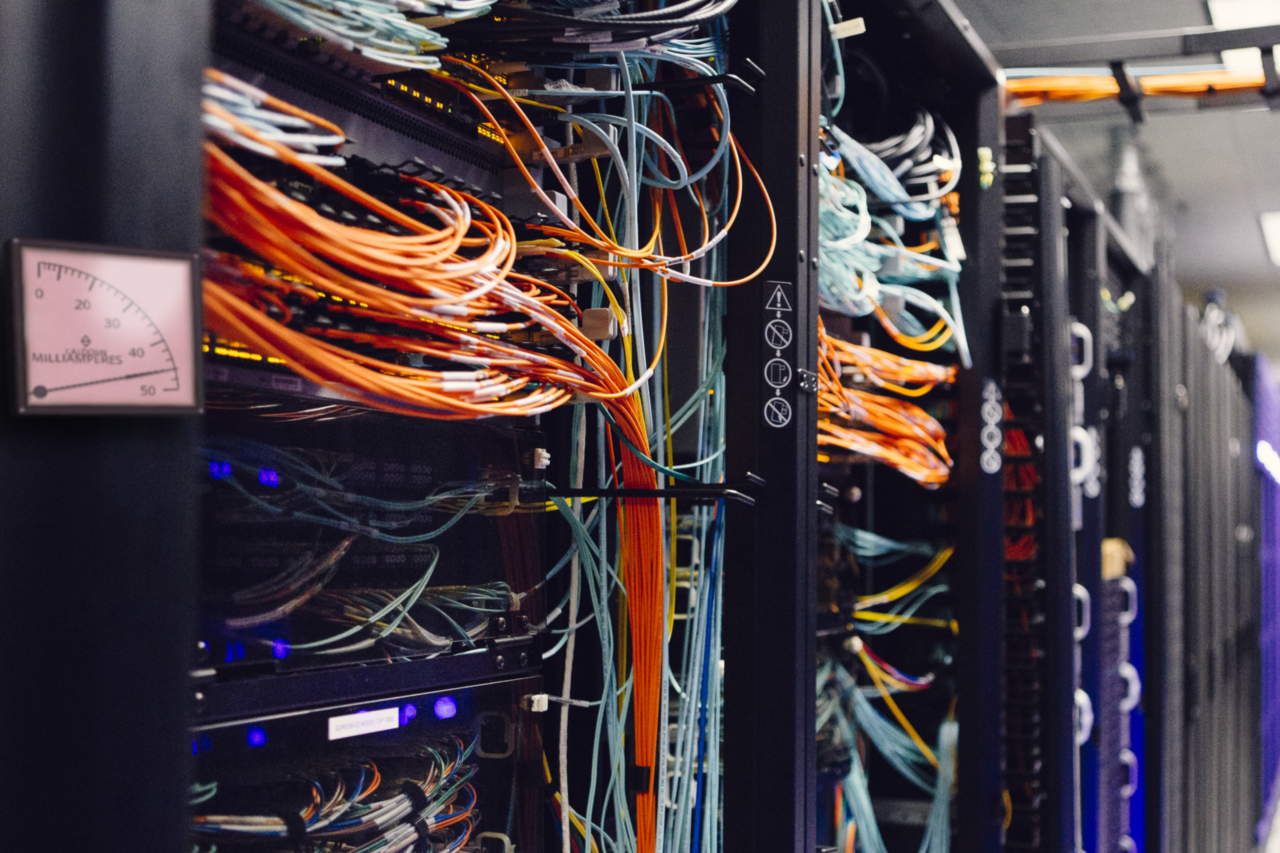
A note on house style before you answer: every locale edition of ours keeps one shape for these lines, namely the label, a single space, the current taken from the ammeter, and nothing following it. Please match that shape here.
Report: 46 mA
